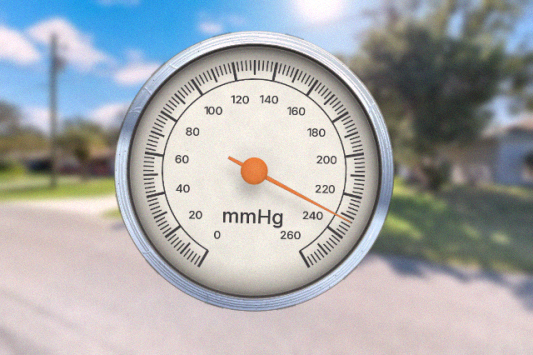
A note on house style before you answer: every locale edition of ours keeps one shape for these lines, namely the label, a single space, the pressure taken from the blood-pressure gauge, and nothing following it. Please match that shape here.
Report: 232 mmHg
